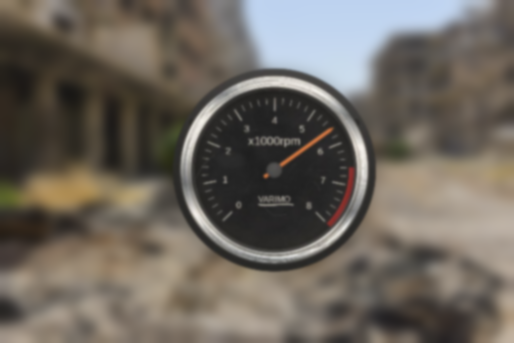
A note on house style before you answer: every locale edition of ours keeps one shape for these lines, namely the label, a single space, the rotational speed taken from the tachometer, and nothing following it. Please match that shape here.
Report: 5600 rpm
